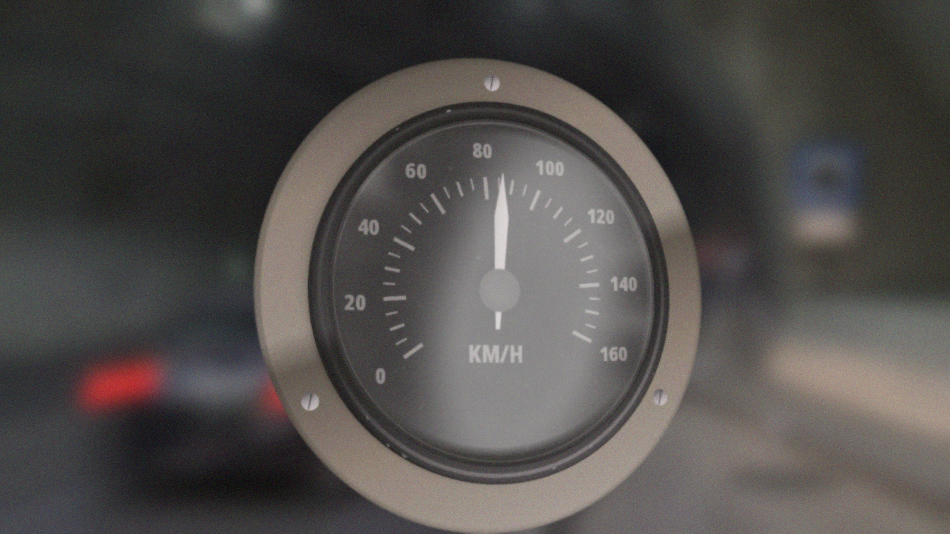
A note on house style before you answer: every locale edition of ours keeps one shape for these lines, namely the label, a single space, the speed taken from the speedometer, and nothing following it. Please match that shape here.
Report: 85 km/h
